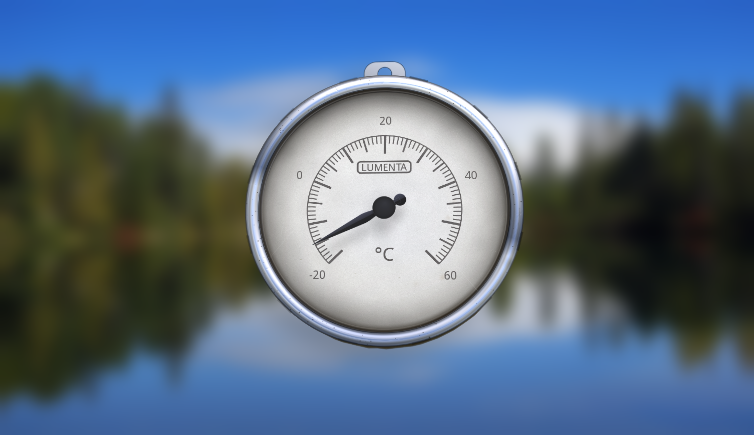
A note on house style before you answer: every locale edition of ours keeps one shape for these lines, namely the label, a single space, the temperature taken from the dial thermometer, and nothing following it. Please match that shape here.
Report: -15 °C
